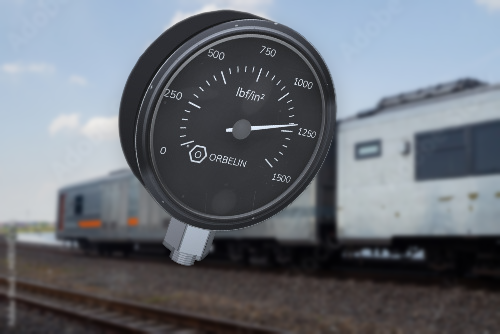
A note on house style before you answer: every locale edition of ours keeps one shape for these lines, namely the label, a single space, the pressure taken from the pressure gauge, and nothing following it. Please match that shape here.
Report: 1200 psi
